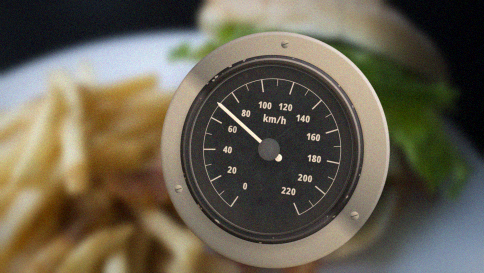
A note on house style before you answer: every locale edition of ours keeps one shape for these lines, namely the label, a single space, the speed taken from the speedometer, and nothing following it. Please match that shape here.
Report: 70 km/h
